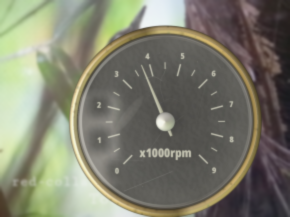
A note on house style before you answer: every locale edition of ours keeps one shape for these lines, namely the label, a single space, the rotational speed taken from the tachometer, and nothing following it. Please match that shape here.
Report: 3750 rpm
